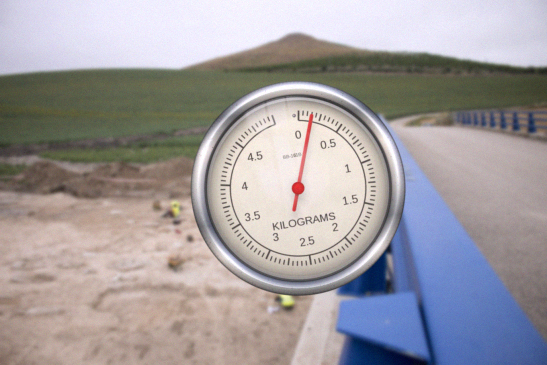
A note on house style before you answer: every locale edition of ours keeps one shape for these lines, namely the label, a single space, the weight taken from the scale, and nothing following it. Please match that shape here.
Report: 0.15 kg
